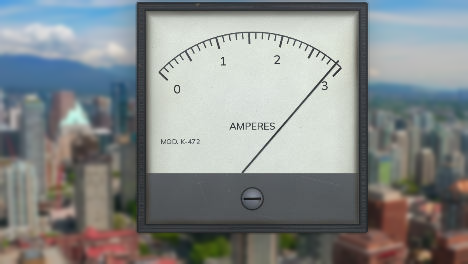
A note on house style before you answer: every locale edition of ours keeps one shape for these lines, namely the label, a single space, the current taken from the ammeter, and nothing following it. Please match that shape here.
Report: 2.9 A
